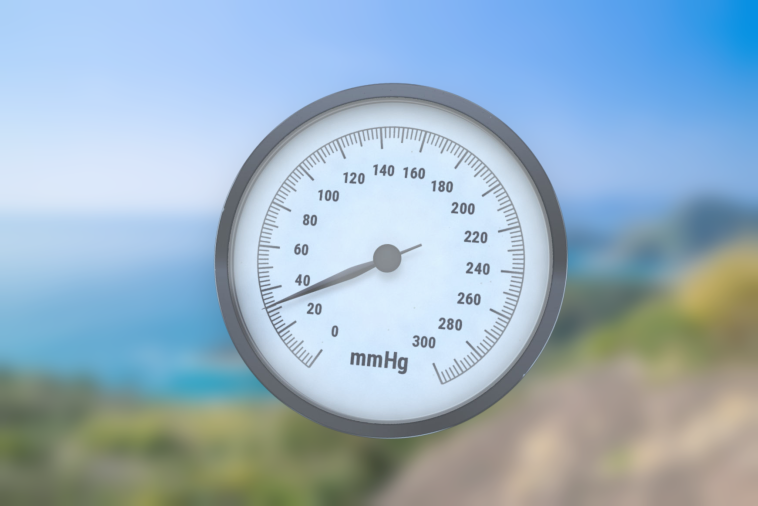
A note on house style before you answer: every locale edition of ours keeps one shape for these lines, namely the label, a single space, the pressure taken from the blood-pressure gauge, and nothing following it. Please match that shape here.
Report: 32 mmHg
